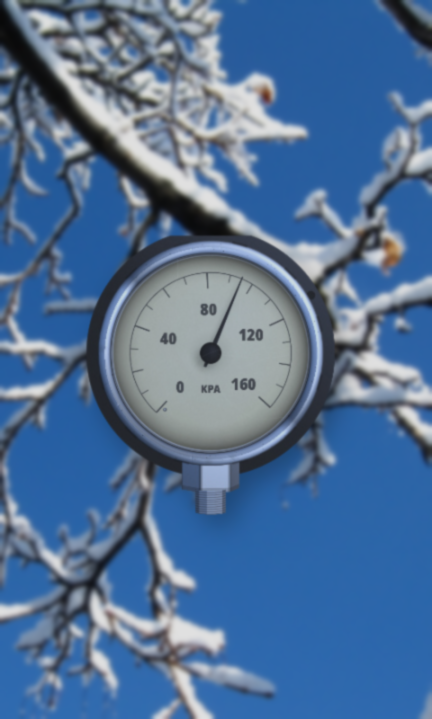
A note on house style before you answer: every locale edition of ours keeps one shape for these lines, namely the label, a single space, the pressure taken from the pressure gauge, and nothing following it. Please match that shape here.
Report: 95 kPa
